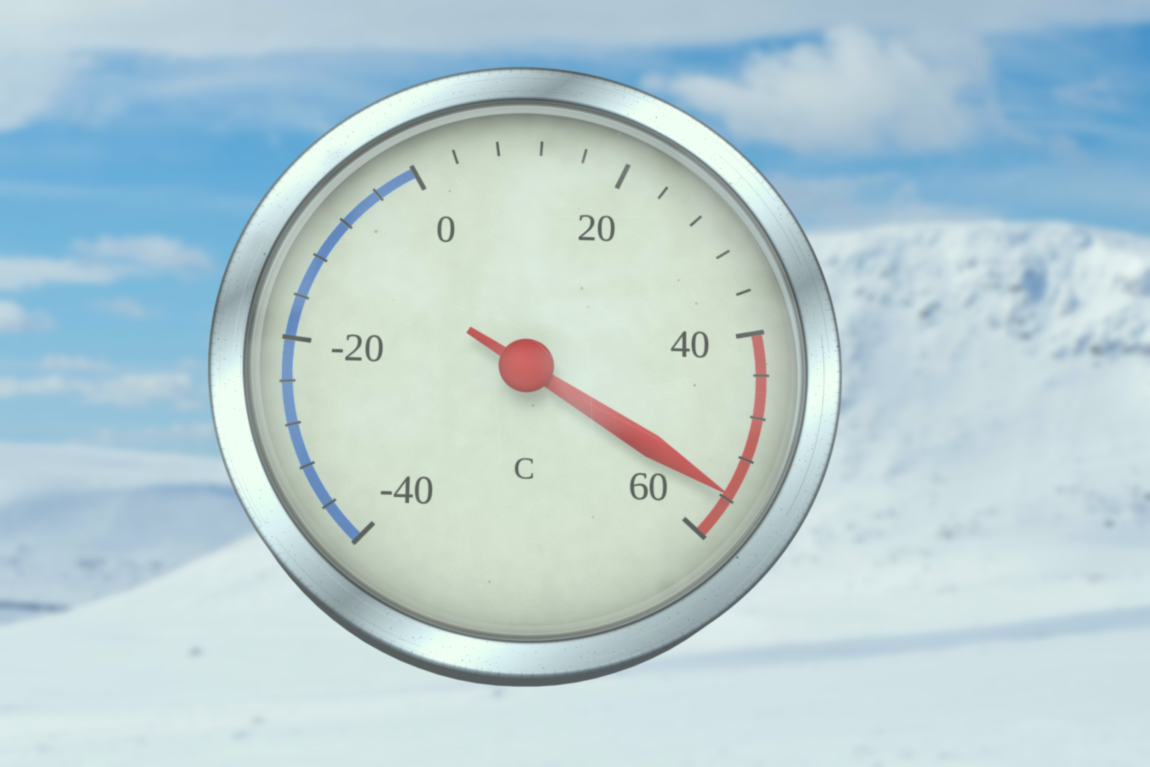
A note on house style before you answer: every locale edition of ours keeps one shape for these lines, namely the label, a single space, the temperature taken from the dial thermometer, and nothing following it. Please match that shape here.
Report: 56 °C
